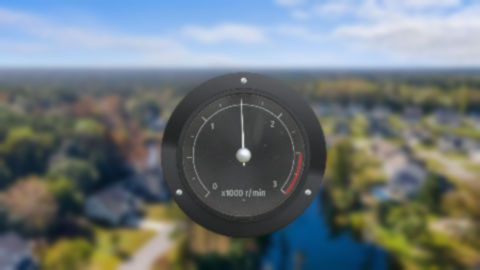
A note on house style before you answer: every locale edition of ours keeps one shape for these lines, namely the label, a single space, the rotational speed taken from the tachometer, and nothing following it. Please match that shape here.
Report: 1500 rpm
